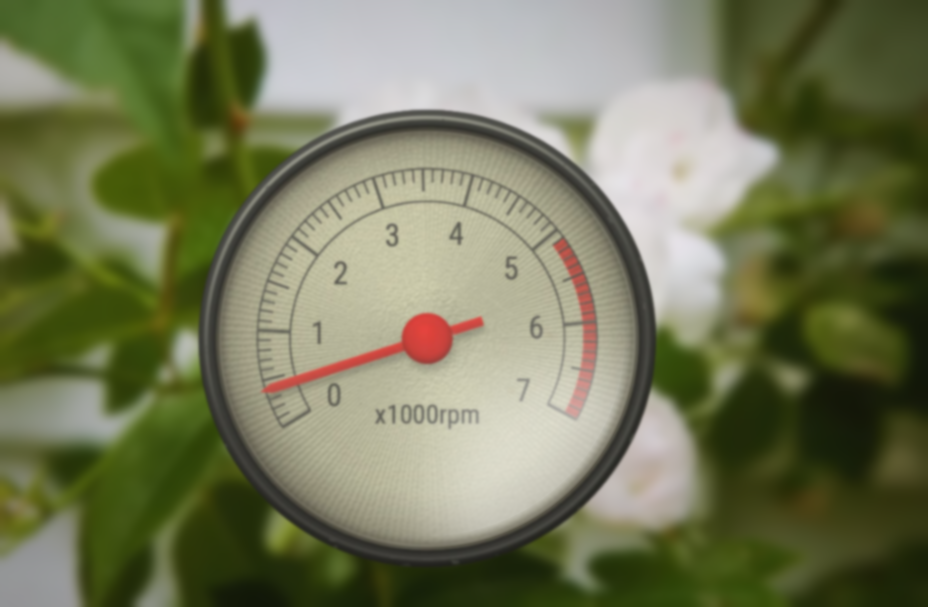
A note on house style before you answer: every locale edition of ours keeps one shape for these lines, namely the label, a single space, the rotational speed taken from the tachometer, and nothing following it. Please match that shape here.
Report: 400 rpm
